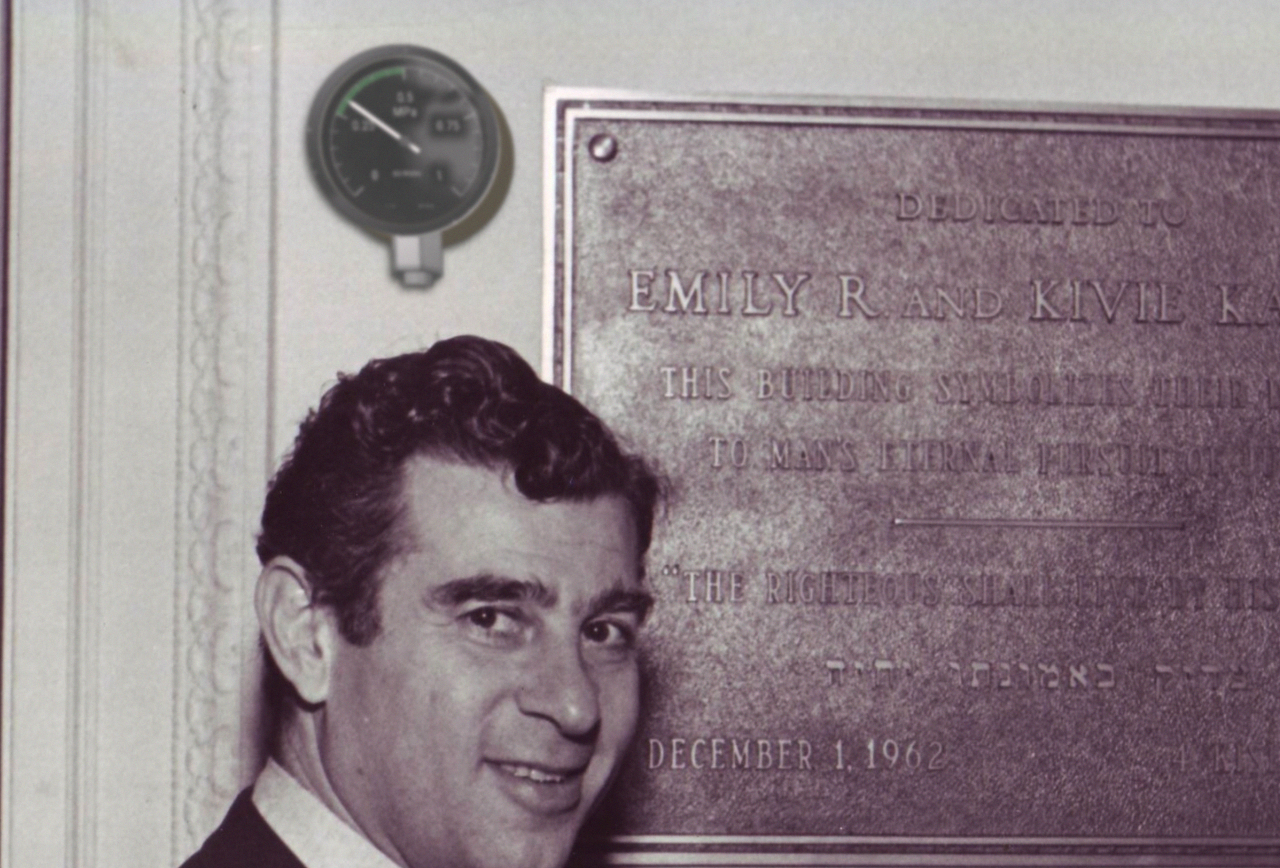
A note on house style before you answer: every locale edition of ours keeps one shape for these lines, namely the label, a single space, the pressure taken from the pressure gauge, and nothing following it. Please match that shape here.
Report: 0.3 MPa
